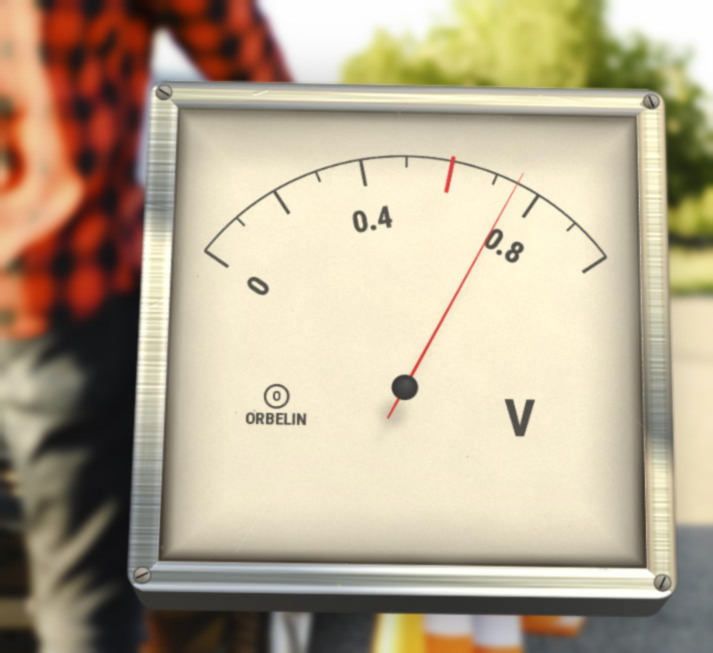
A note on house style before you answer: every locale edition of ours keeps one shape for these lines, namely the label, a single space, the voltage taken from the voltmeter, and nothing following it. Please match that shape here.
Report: 0.75 V
